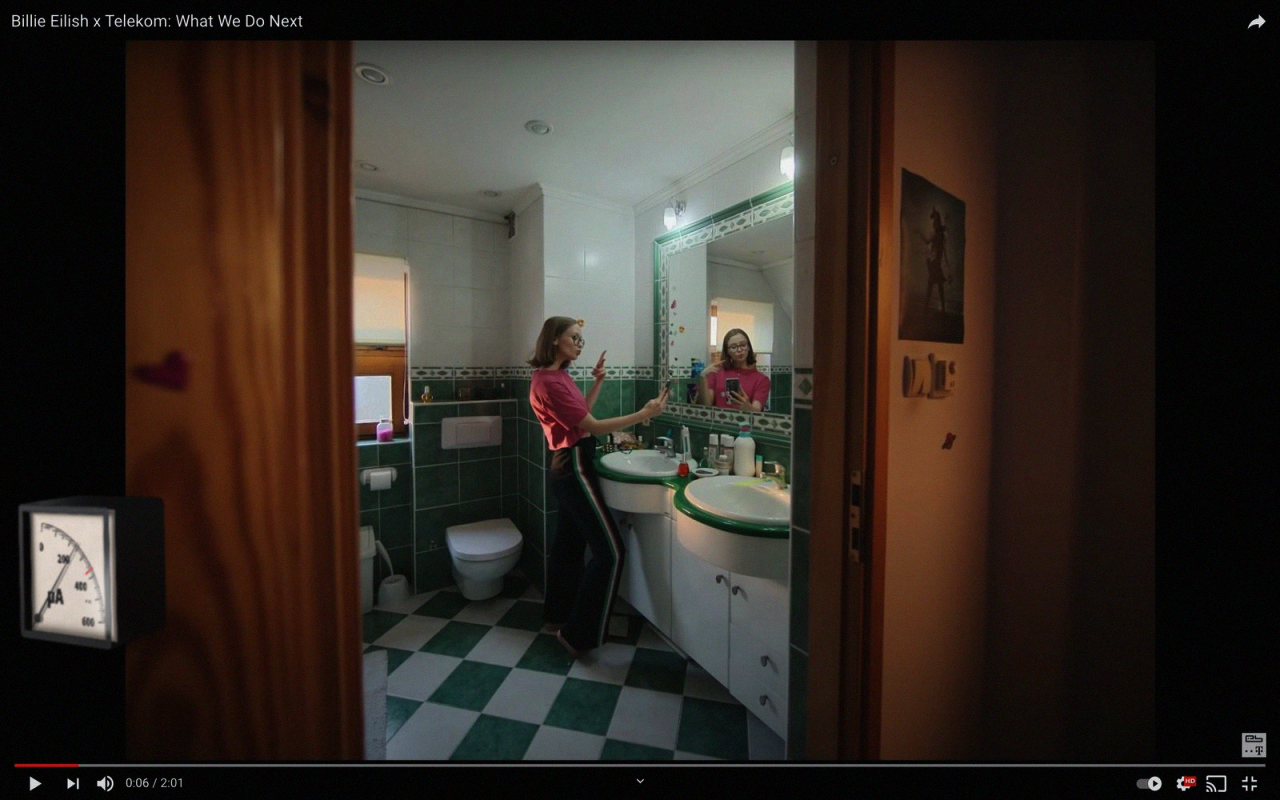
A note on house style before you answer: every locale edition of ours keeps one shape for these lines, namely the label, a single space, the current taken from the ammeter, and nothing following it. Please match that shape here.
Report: 250 µA
